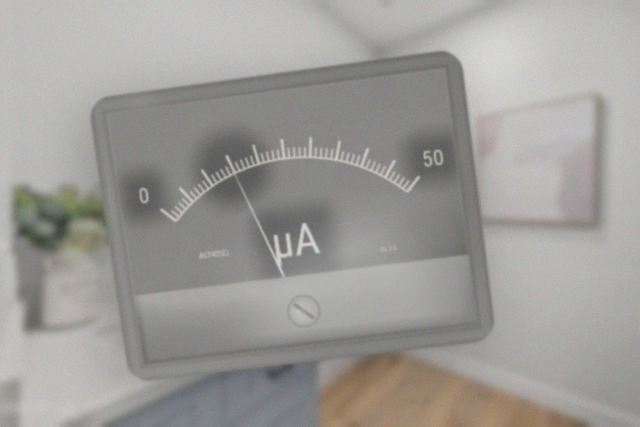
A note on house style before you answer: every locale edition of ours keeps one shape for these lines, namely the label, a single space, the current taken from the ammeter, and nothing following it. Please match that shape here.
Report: 15 µA
